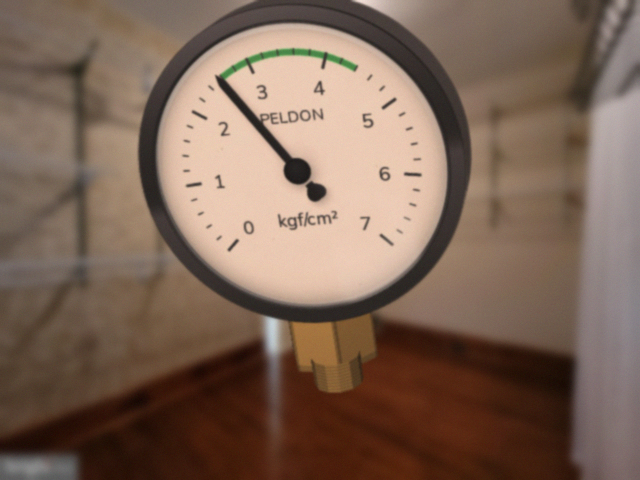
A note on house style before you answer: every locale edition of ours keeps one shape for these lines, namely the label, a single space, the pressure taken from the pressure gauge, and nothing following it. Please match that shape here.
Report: 2.6 kg/cm²
